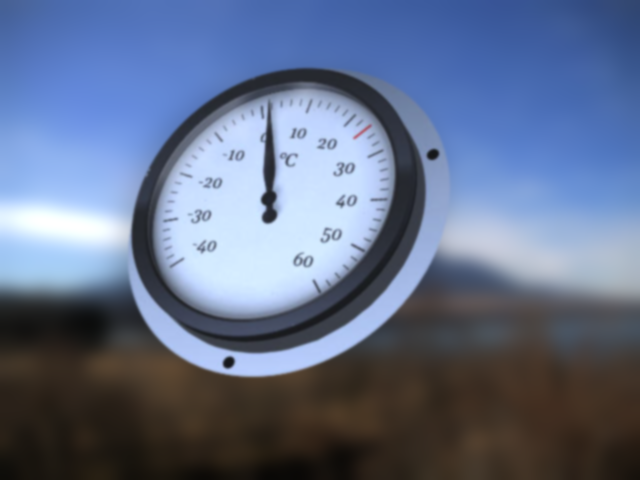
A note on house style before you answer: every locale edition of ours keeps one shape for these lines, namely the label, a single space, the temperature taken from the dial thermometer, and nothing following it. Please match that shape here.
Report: 2 °C
